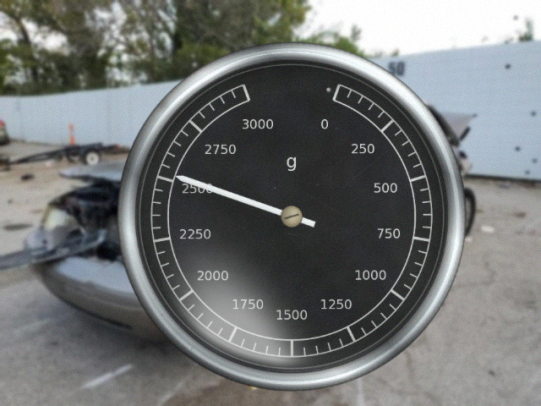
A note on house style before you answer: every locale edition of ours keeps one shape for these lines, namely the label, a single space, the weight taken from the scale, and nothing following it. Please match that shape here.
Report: 2525 g
